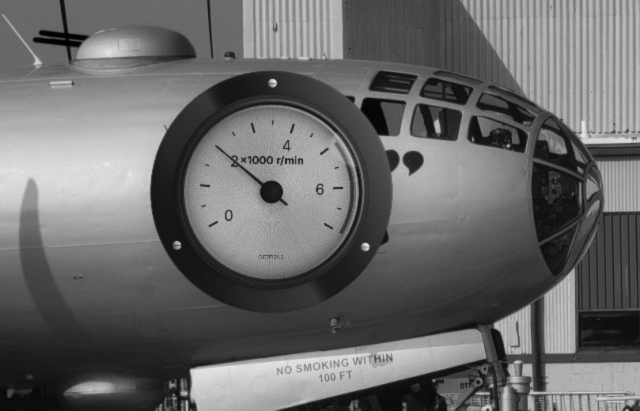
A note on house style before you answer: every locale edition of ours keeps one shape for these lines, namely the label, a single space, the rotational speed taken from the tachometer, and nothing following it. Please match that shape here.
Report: 2000 rpm
